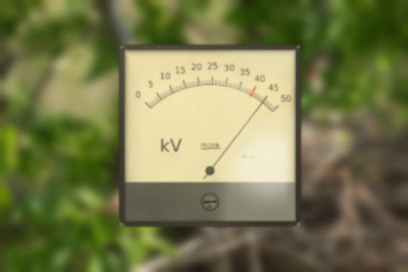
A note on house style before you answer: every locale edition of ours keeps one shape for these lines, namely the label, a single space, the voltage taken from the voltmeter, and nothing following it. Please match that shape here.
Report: 45 kV
